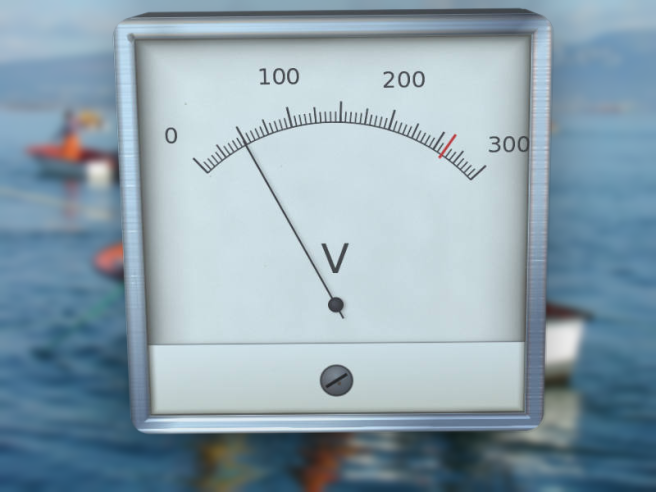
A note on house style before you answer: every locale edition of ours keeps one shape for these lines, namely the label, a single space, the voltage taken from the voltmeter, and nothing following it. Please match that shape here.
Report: 50 V
